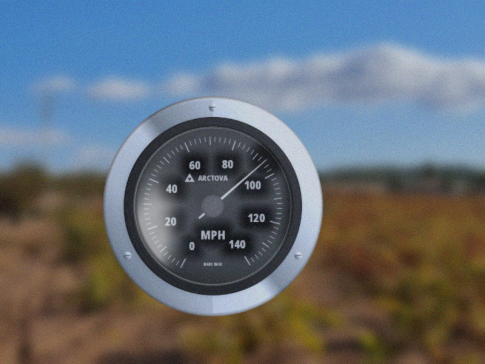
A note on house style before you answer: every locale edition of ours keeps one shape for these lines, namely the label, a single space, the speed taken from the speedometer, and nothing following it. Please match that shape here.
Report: 94 mph
